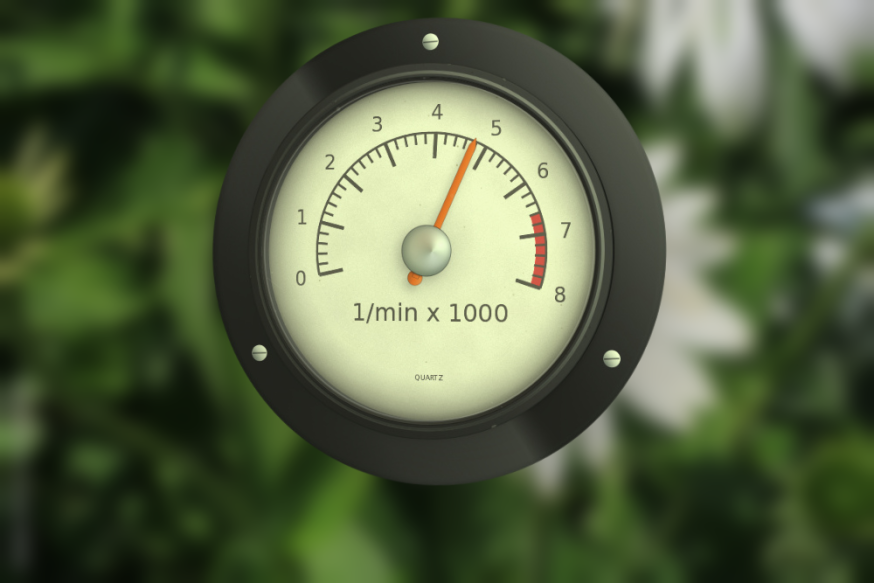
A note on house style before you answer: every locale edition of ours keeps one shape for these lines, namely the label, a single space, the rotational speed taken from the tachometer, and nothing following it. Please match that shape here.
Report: 4800 rpm
